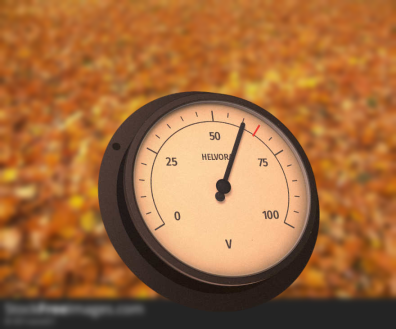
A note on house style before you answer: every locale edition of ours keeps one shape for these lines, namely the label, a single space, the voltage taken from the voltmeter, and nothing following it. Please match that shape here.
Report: 60 V
